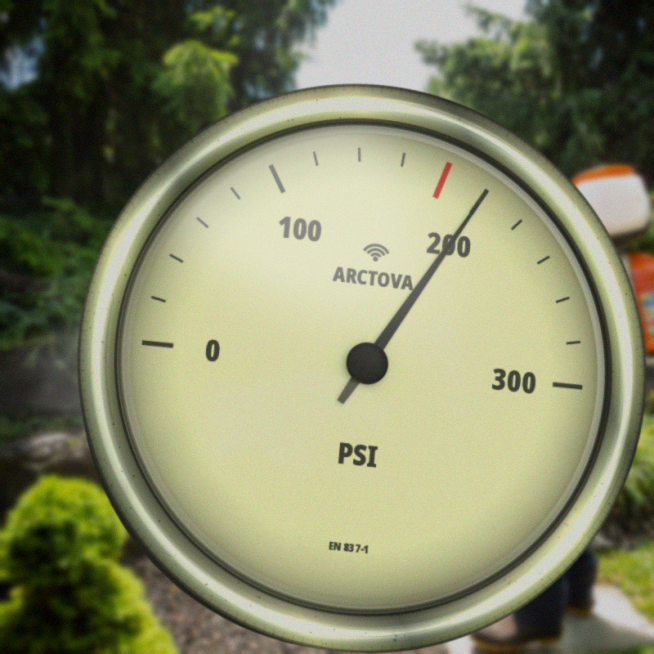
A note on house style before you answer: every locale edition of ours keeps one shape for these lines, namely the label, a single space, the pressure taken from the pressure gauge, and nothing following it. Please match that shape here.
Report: 200 psi
